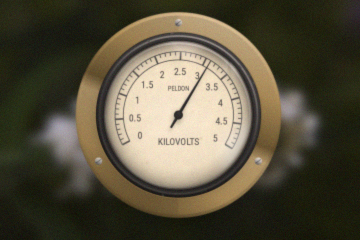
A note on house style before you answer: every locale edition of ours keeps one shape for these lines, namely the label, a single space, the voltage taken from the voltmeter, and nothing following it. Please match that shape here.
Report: 3.1 kV
